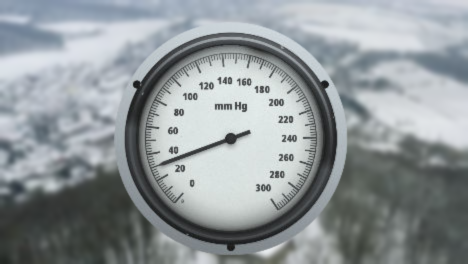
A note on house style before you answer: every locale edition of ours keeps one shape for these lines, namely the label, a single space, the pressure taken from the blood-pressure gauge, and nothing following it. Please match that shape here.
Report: 30 mmHg
